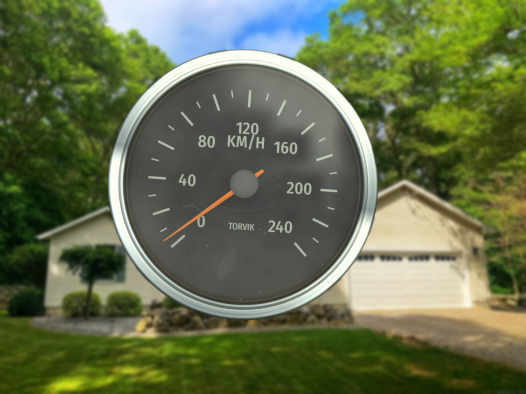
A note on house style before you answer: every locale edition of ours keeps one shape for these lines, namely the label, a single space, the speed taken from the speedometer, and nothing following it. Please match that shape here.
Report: 5 km/h
